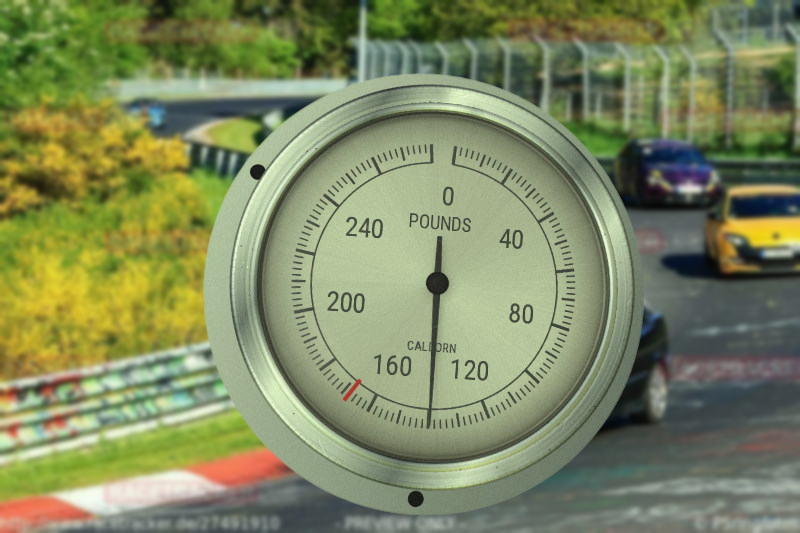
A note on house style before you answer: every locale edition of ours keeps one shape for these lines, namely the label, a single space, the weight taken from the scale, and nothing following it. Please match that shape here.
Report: 140 lb
